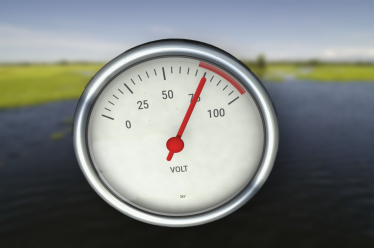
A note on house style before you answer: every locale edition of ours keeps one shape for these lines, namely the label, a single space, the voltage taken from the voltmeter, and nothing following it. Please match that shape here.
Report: 75 V
